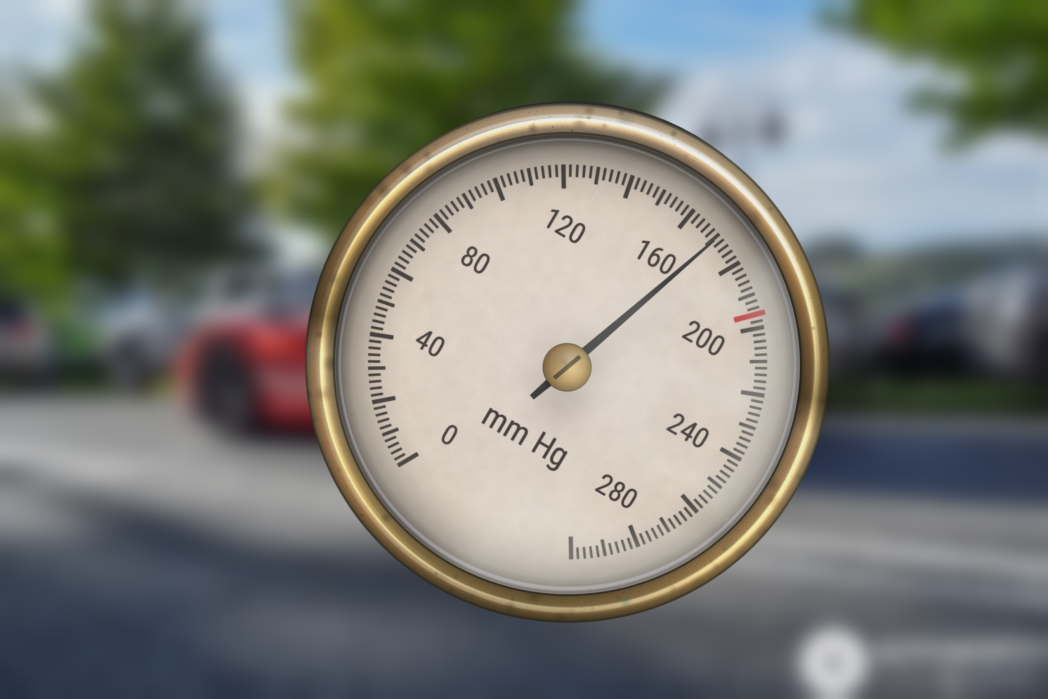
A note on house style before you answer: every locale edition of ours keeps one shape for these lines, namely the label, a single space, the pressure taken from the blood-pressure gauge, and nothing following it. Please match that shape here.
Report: 170 mmHg
